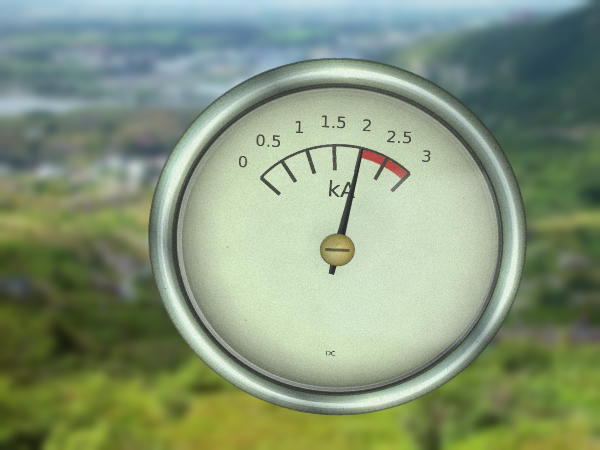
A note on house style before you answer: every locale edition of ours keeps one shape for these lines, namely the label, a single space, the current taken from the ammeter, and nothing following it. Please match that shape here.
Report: 2 kA
